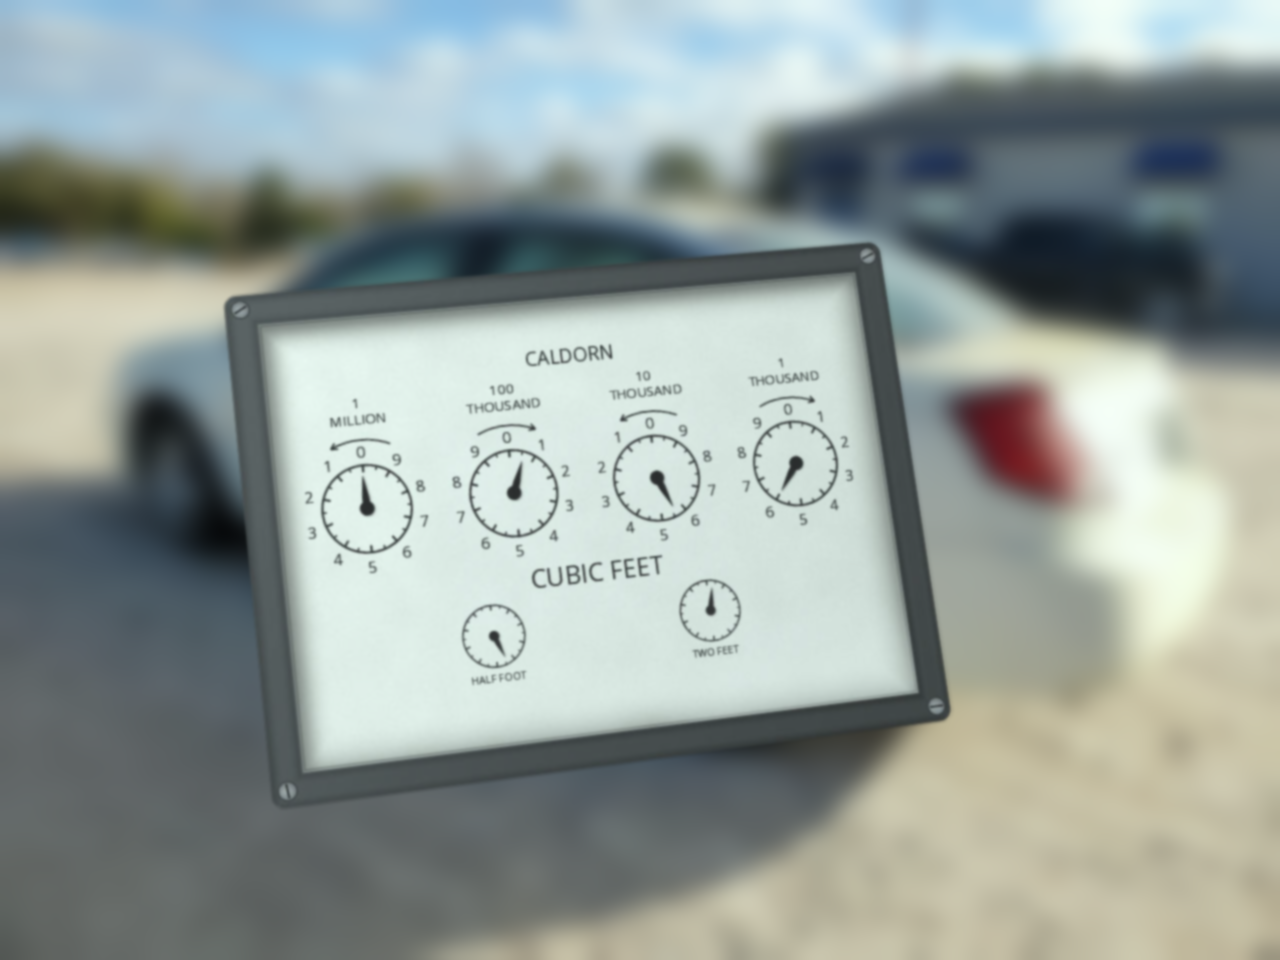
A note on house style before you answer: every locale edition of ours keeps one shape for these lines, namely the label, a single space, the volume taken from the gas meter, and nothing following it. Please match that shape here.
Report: 5600 ft³
